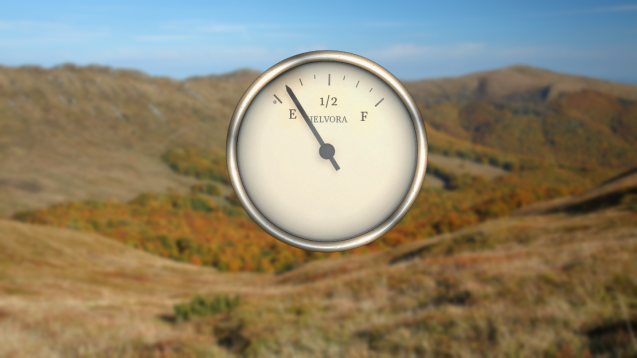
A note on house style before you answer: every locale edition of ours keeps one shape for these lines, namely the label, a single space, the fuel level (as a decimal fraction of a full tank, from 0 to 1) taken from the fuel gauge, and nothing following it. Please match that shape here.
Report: 0.125
